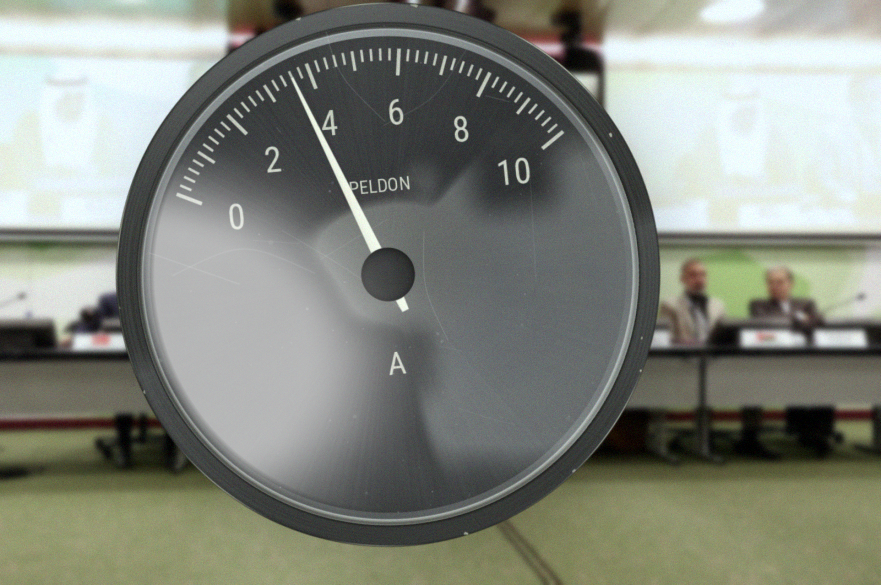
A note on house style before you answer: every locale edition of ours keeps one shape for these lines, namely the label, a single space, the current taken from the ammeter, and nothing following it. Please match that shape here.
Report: 3.6 A
